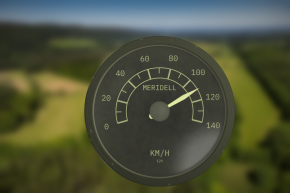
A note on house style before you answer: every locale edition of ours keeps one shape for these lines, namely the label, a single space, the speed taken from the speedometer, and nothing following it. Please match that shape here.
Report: 110 km/h
